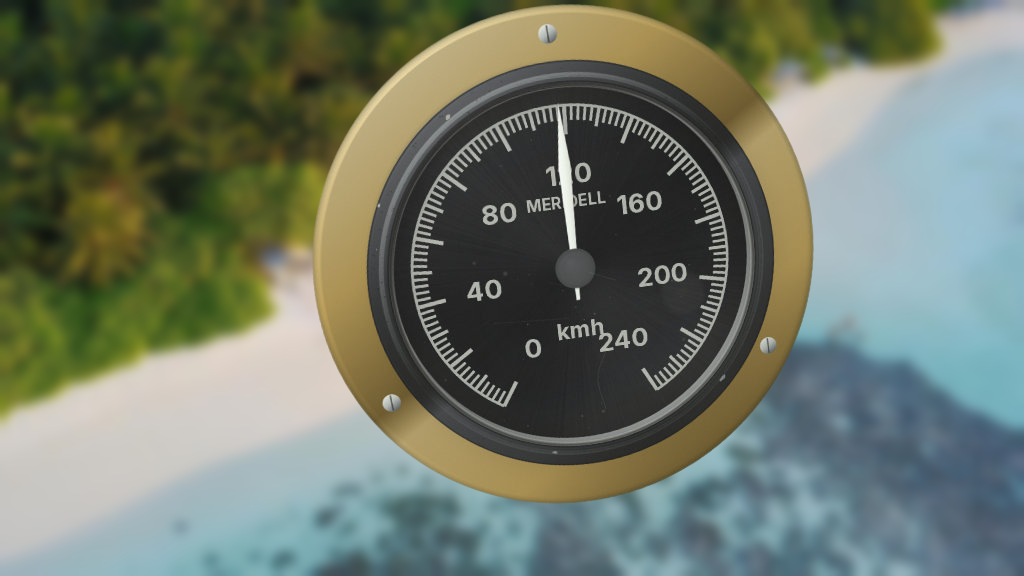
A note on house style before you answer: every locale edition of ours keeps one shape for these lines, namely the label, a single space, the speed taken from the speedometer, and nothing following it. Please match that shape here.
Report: 118 km/h
